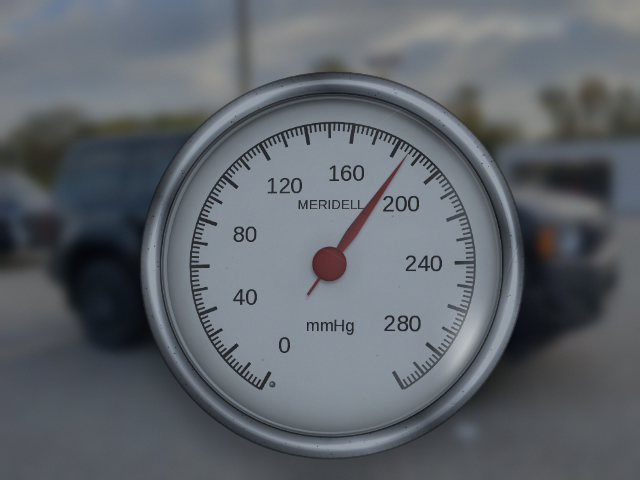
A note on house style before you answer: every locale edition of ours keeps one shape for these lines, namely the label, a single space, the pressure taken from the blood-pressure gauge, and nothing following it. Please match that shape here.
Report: 186 mmHg
